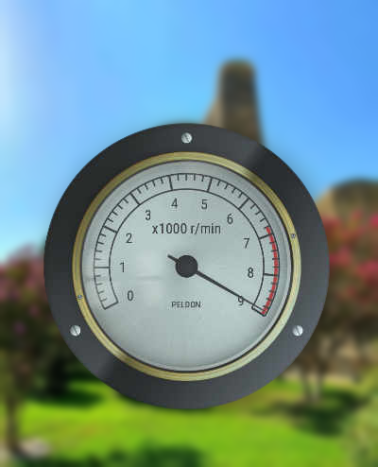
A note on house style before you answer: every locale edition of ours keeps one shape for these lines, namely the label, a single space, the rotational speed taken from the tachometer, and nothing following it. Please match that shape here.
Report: 8900 rpm
